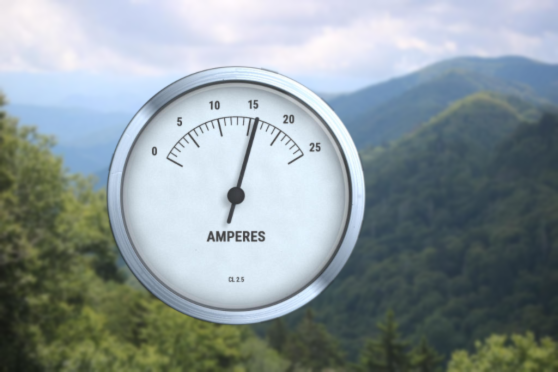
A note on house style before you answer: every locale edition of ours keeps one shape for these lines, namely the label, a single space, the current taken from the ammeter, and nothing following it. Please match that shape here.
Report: 16 A
